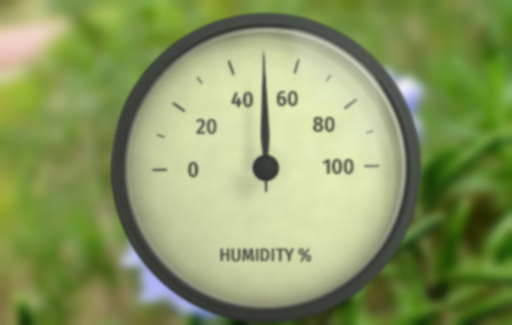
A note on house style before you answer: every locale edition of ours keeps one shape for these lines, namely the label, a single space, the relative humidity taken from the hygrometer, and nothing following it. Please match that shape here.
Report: 50 %
